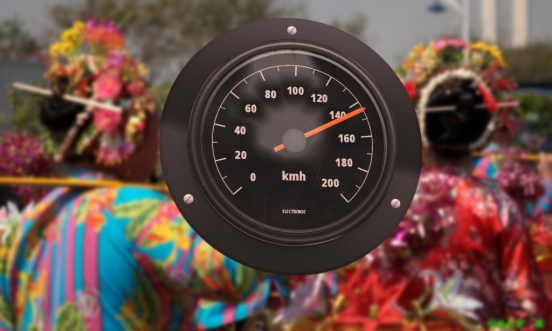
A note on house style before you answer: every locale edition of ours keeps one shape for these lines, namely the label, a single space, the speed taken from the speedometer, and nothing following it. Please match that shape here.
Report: 145 km/h
